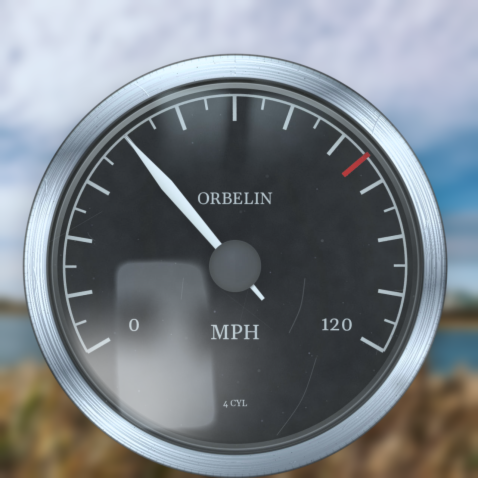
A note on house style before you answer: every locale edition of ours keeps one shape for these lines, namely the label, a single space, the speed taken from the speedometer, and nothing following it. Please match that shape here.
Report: 40 mph
